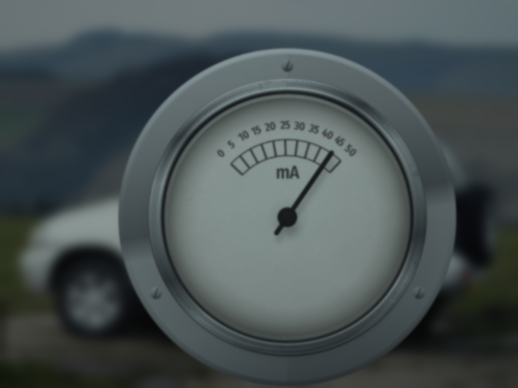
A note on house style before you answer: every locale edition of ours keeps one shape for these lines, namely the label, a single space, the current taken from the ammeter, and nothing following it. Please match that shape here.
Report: 45 mA
